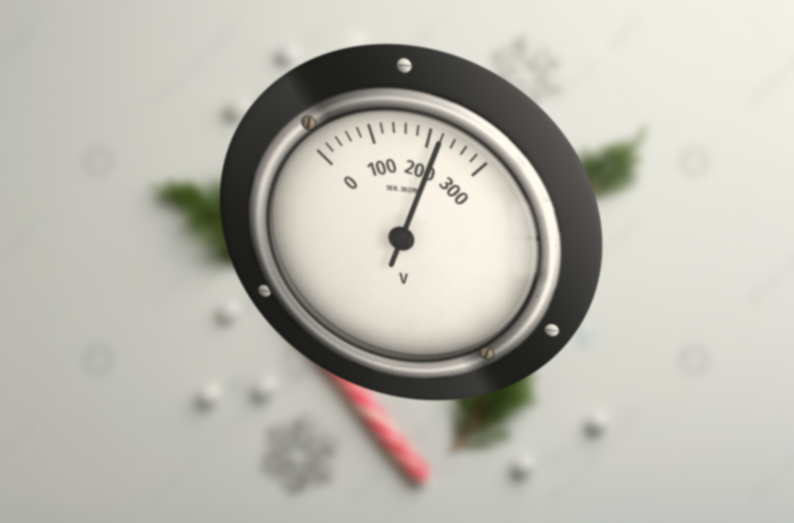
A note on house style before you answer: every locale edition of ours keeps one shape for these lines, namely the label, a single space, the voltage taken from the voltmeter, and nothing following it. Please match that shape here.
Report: 220 V
